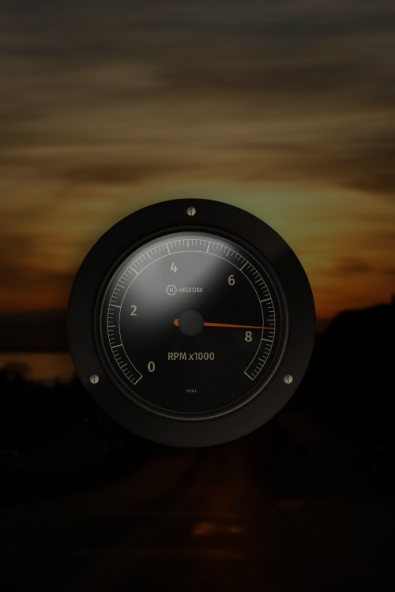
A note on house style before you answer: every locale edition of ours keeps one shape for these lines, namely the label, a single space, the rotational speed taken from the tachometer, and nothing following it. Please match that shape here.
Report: 7700 rpm
